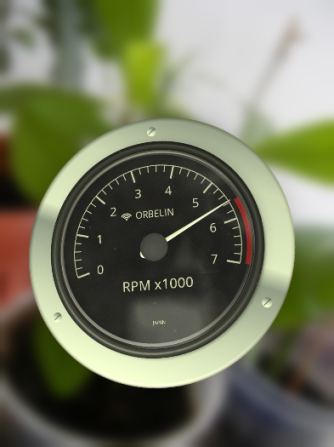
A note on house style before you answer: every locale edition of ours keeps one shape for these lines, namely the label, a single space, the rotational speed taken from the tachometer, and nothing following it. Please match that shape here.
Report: 5600 rpm
